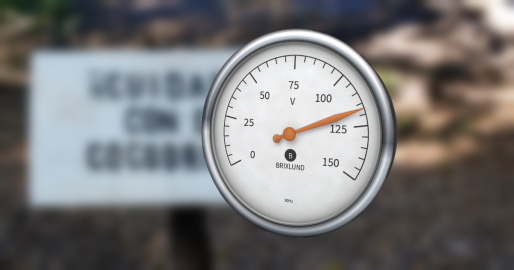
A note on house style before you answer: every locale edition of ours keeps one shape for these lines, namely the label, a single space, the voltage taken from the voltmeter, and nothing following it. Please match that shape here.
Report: 117.5 V
